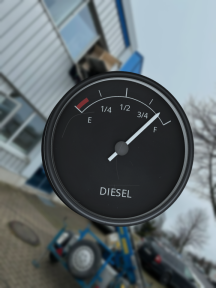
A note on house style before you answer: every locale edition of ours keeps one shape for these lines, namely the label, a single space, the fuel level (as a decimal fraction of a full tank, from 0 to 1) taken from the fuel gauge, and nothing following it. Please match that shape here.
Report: 0.875
